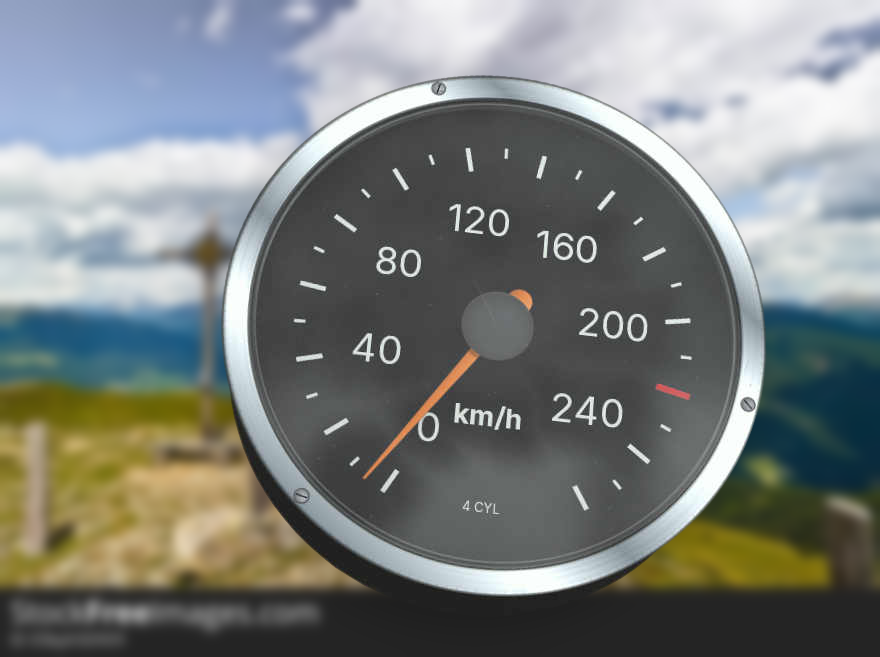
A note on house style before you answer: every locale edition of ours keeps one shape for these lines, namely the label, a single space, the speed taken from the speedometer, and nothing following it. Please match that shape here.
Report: 5 km/h
